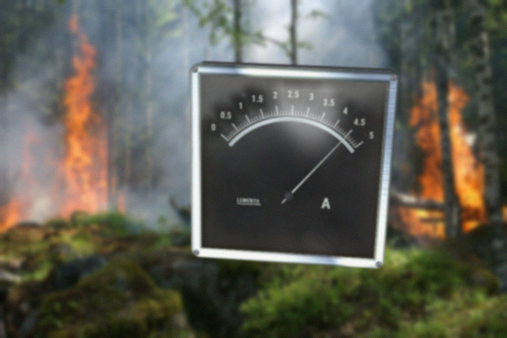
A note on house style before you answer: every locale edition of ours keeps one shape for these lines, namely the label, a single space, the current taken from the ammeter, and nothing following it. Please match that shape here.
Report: 4.5 A
